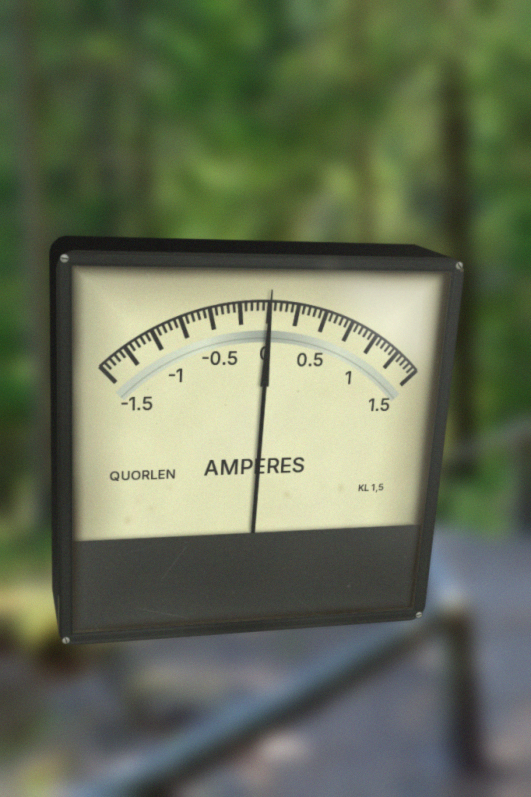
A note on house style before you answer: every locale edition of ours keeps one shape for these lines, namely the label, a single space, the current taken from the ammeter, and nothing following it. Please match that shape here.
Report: 0 A
